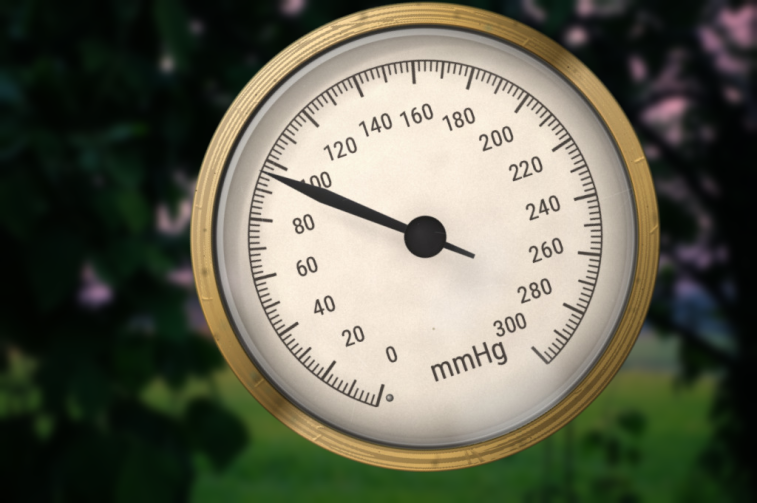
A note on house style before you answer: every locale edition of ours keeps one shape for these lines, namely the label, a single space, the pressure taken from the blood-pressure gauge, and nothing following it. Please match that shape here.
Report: 96 mmHg
